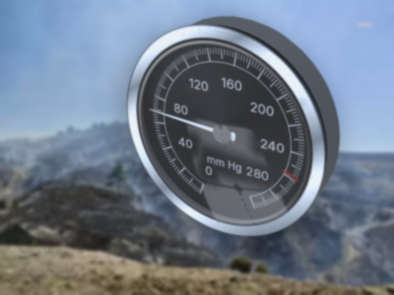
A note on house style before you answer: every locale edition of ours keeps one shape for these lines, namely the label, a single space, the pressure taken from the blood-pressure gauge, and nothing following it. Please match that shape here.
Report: 70 mmHg
